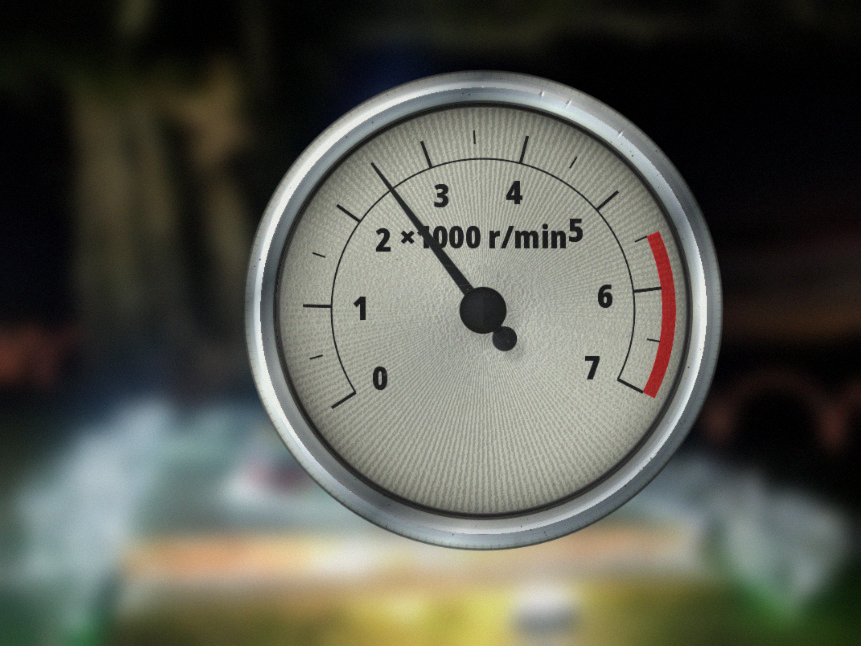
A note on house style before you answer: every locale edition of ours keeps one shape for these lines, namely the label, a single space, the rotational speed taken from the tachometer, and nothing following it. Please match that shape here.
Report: 2500 rpm
